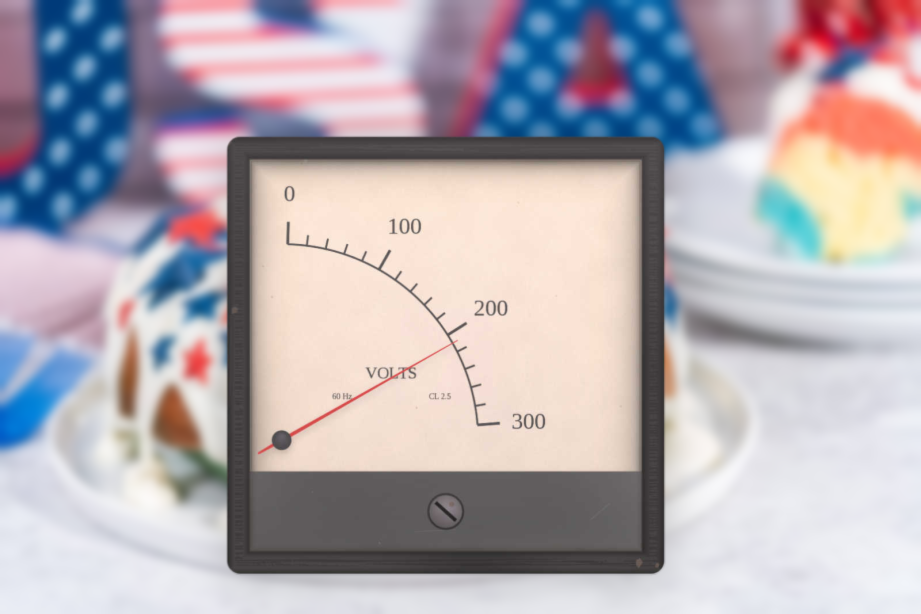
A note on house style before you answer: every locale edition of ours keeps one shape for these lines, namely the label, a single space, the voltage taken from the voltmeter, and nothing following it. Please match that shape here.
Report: 210 V
